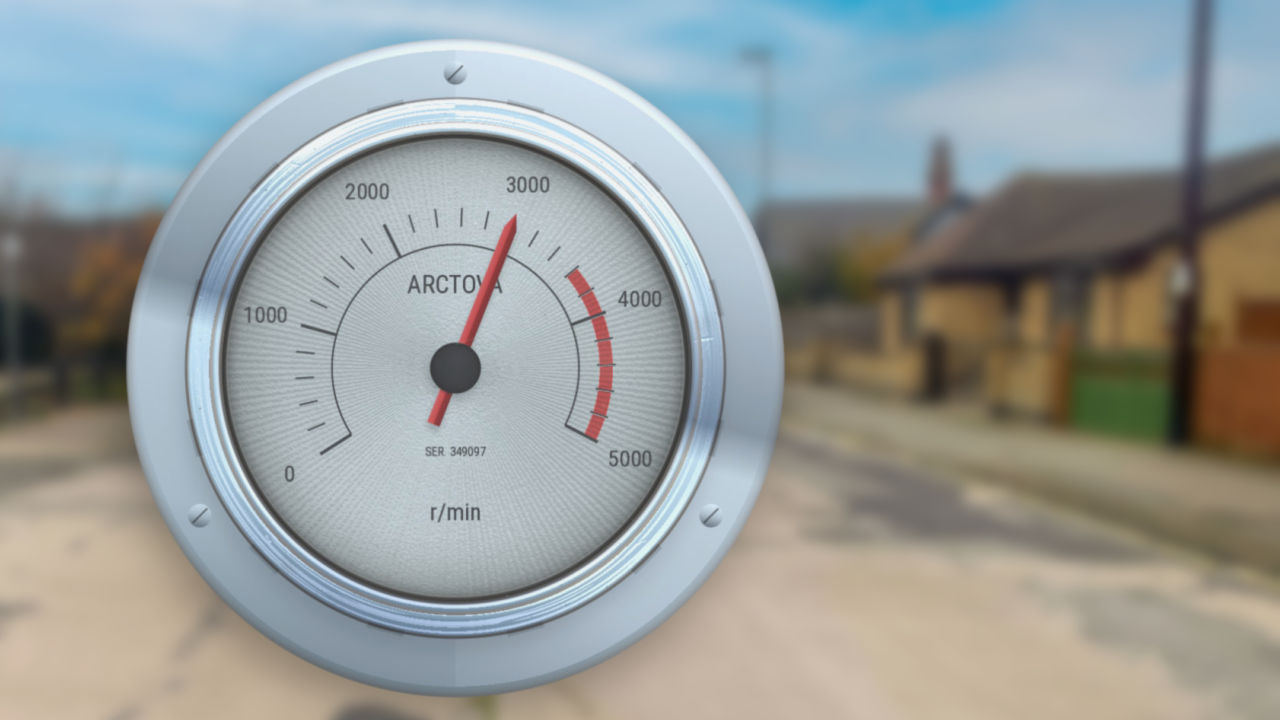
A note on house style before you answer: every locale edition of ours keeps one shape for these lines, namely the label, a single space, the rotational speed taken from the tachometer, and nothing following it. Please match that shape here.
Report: 3000 rpm
